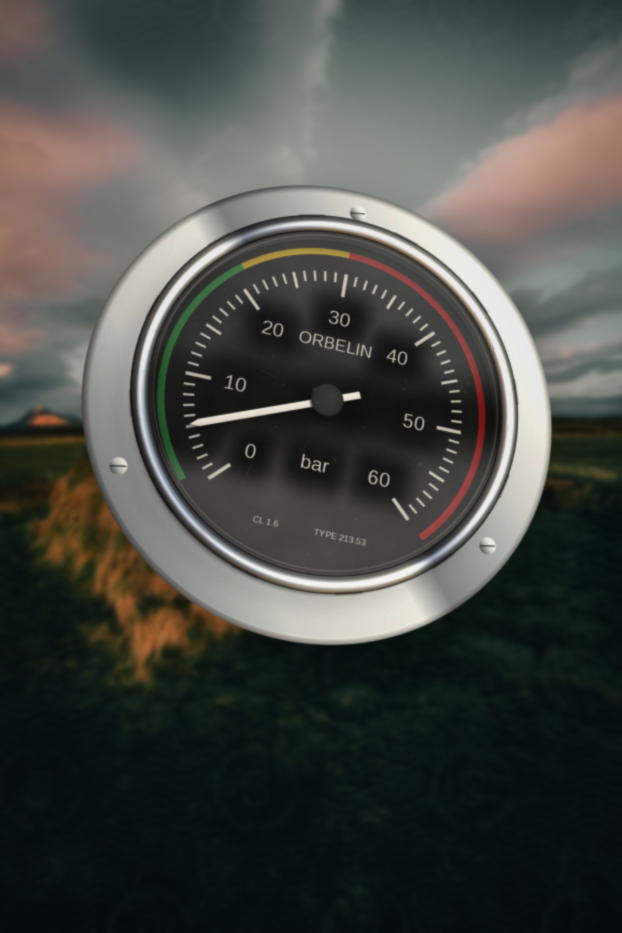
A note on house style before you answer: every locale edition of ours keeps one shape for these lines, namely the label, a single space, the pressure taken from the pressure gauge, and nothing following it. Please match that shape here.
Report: 5 bar
